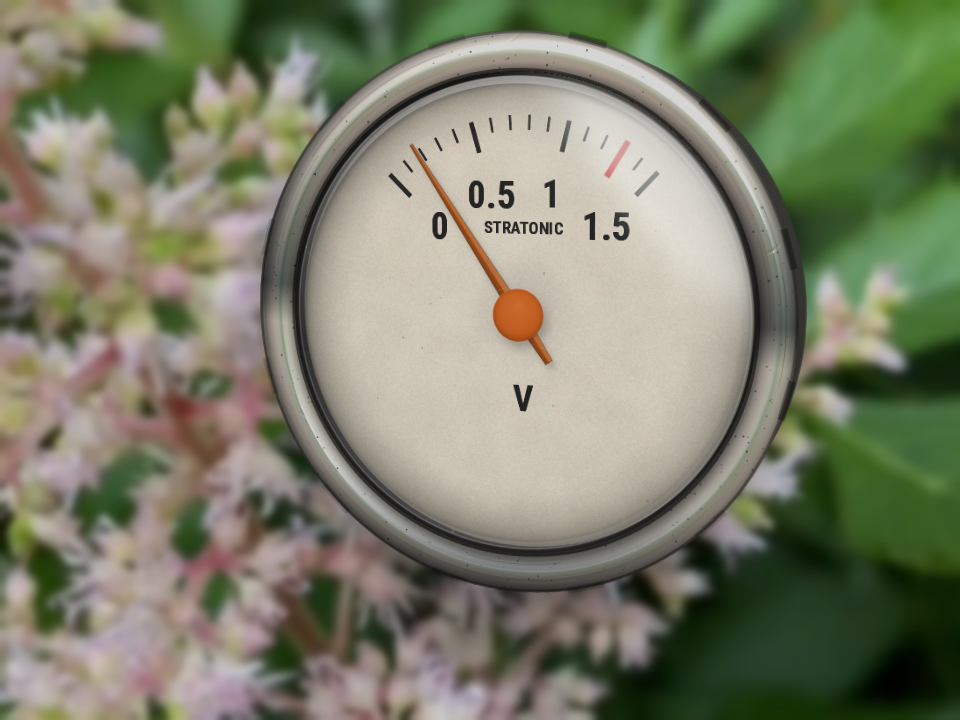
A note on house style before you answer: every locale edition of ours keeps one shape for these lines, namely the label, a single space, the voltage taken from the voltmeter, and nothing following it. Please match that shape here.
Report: 0.2 V
